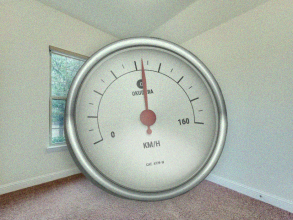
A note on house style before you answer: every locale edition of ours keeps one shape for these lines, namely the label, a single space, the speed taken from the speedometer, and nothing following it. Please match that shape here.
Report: 85 km/h
